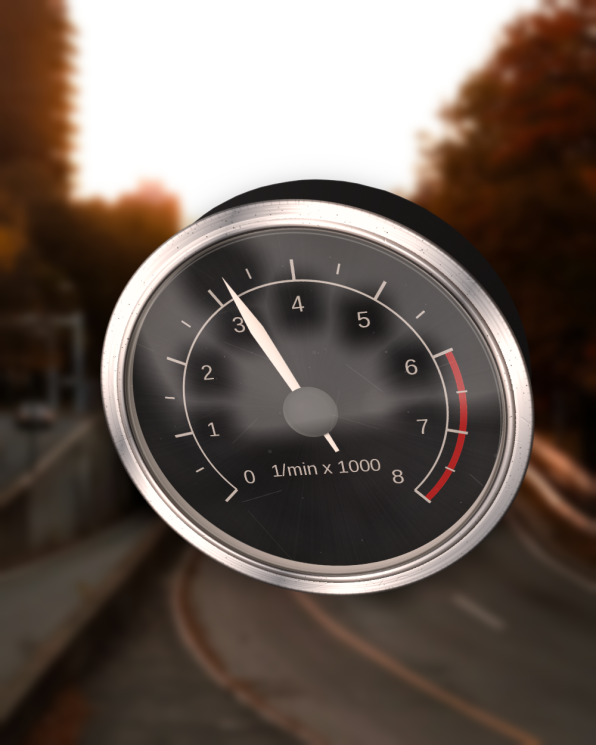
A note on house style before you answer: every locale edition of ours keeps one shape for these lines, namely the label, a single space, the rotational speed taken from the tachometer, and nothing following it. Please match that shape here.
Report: 3250 rpm
